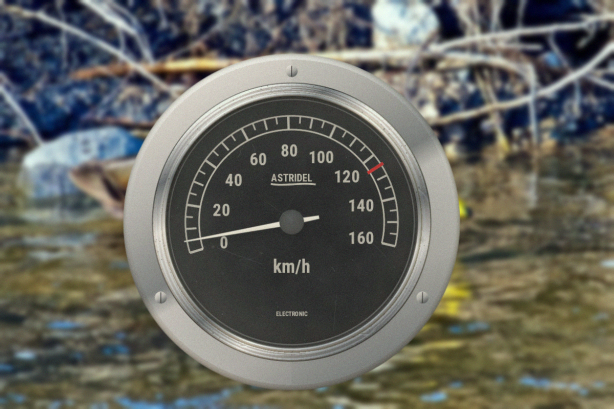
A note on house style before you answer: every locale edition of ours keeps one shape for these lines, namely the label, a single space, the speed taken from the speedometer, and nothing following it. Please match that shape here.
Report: 5 km/h
